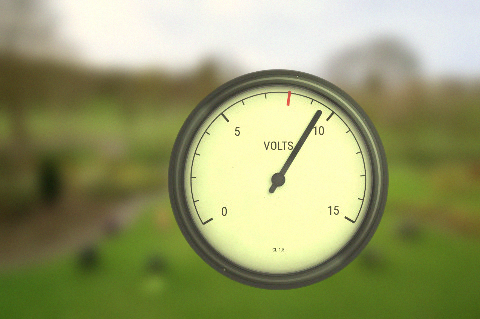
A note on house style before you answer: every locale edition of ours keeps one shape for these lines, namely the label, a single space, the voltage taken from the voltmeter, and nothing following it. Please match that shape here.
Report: 9.5 V
